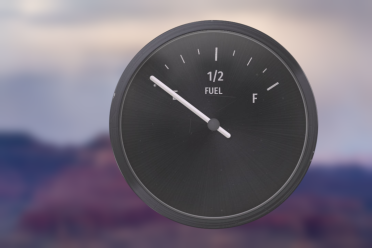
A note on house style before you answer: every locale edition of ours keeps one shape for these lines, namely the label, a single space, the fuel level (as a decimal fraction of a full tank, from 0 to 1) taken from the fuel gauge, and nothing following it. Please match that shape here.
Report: 0
